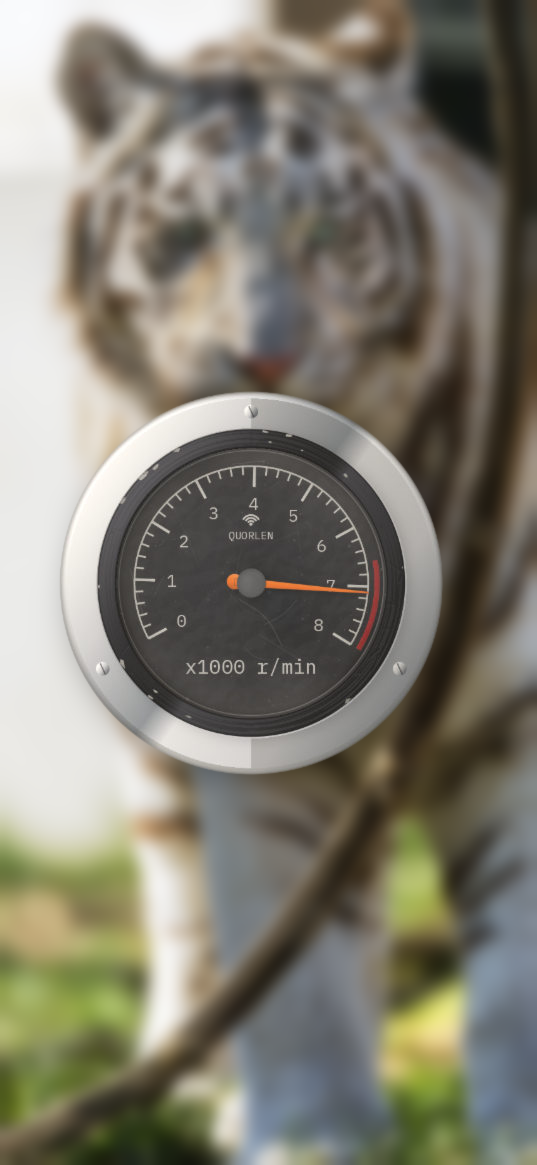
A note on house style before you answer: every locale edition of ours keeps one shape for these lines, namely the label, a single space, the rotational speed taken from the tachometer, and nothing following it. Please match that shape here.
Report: 7100 rpm
